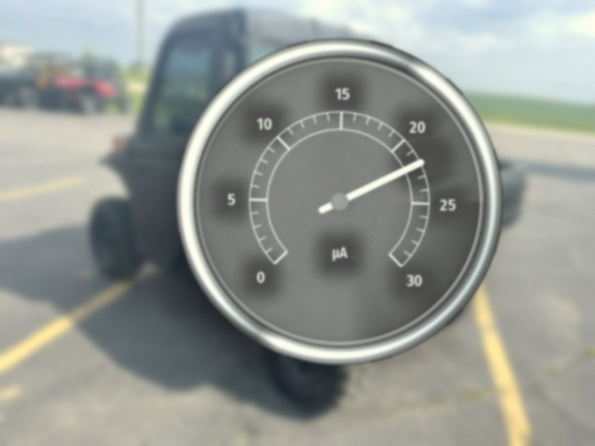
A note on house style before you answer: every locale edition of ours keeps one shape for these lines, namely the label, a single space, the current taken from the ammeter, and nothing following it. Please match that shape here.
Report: 22 µA
